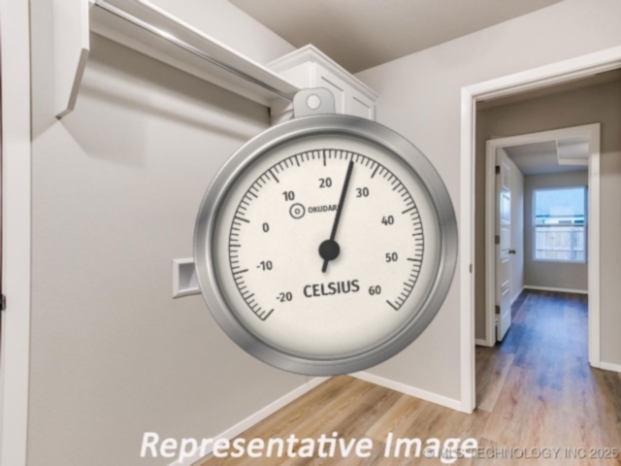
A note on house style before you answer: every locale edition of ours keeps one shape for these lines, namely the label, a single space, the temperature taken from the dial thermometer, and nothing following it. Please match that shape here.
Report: 25 °C
